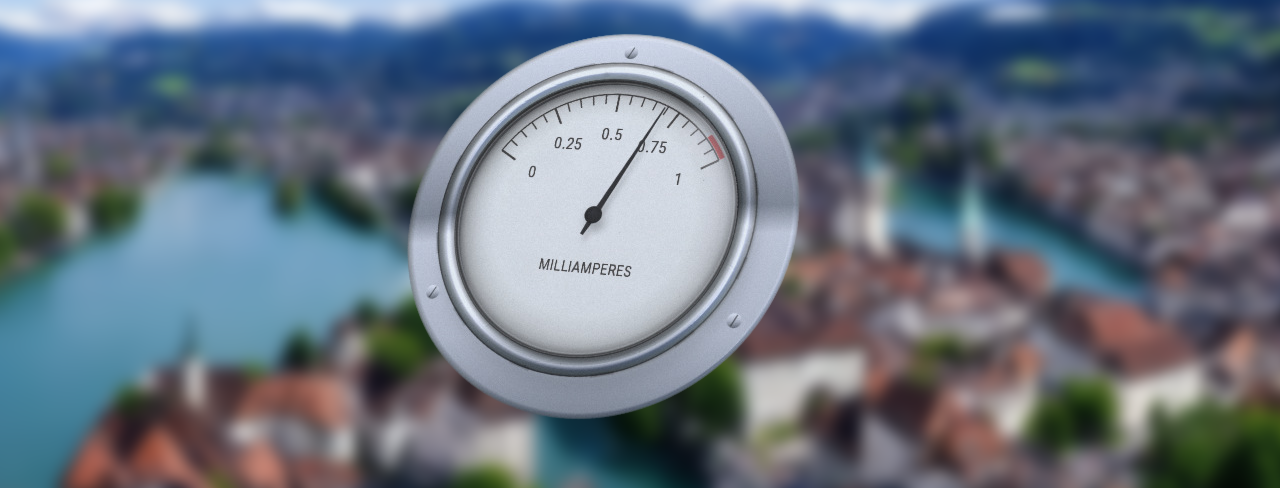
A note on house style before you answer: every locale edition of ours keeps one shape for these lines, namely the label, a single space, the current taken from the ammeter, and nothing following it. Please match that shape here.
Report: 0.7 mA
